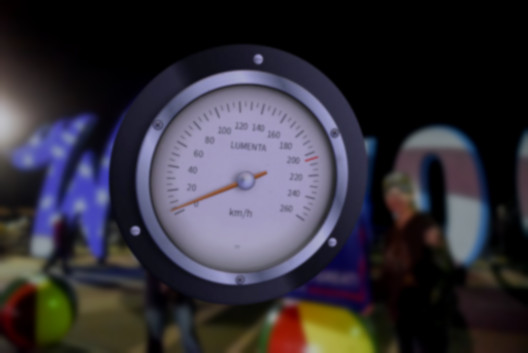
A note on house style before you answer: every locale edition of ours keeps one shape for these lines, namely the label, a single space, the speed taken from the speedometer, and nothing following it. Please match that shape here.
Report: 5 km/h
